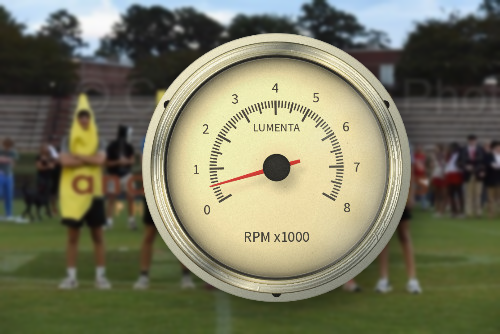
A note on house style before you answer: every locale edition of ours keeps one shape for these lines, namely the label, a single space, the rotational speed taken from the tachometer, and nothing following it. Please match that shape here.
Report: 500 rpm
